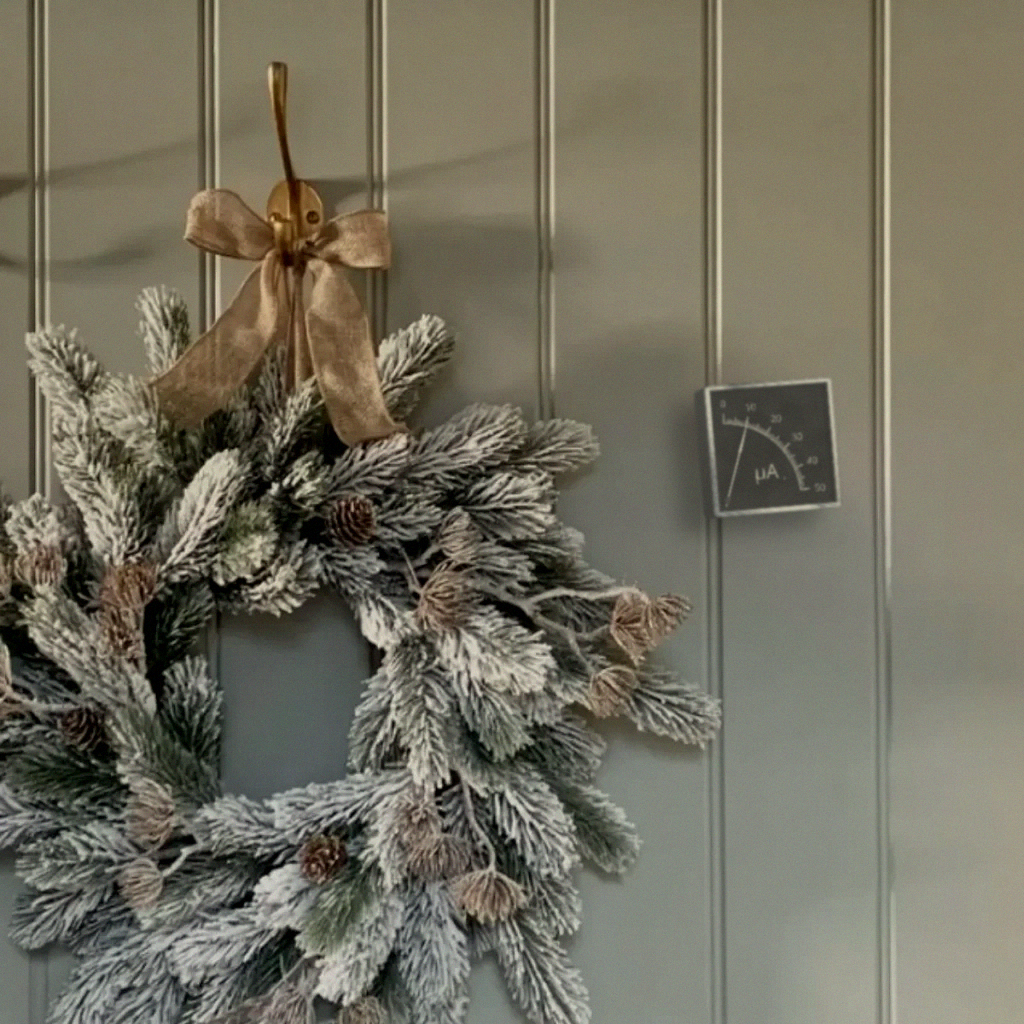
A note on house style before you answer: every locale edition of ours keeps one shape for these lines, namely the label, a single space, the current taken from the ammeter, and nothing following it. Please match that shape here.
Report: 10 µA
